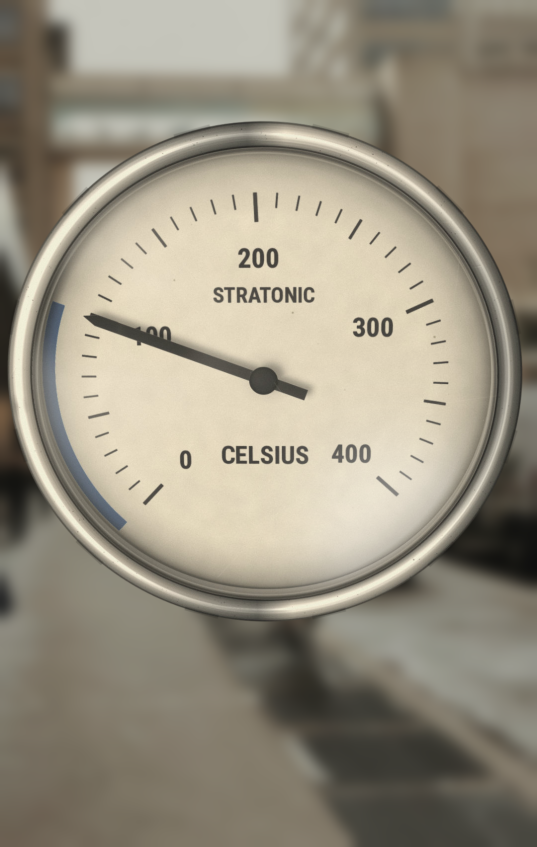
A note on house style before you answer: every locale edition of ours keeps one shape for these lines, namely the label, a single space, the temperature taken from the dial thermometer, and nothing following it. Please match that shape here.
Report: 100 °C
